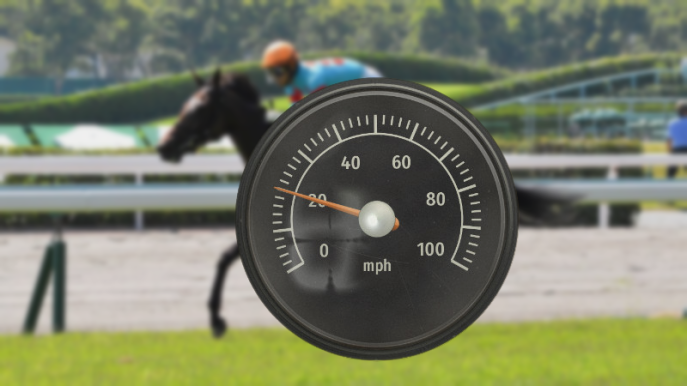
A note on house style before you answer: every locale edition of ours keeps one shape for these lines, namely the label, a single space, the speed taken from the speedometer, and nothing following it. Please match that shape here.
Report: 20 mph
